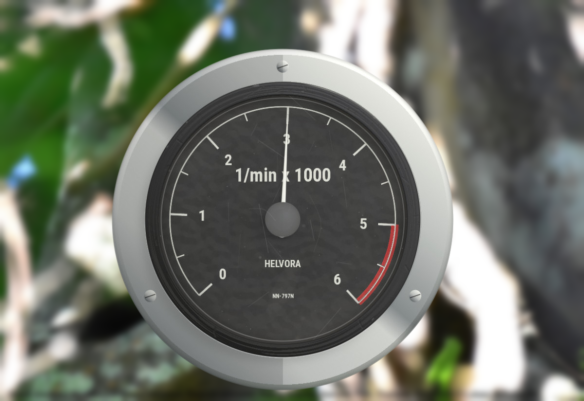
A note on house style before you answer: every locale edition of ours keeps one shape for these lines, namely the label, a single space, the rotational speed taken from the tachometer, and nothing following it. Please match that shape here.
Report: 3000 rpm
